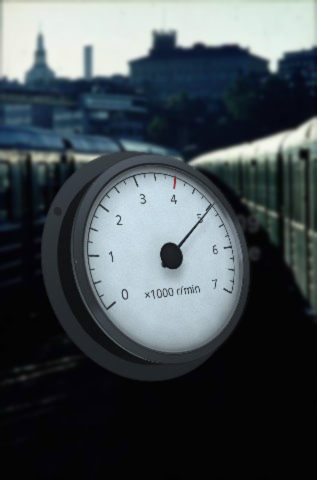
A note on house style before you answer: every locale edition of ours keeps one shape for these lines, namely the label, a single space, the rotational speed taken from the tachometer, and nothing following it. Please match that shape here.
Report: 5000 rpm
